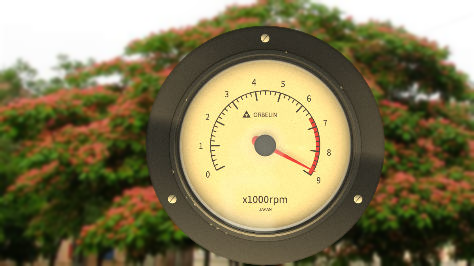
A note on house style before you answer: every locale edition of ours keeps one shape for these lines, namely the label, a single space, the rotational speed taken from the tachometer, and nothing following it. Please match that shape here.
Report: 8800 rpm
